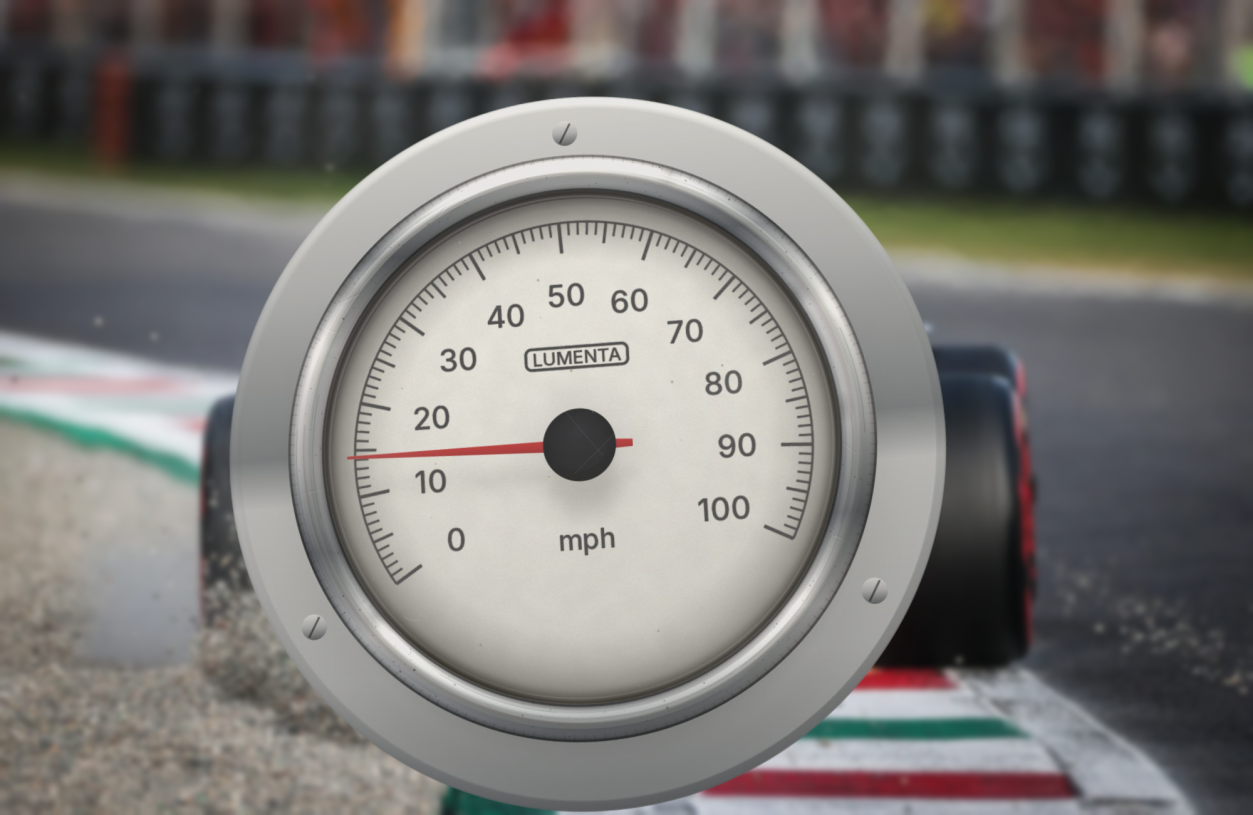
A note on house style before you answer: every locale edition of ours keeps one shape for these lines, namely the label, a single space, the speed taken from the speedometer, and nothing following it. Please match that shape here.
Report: 14 mph
